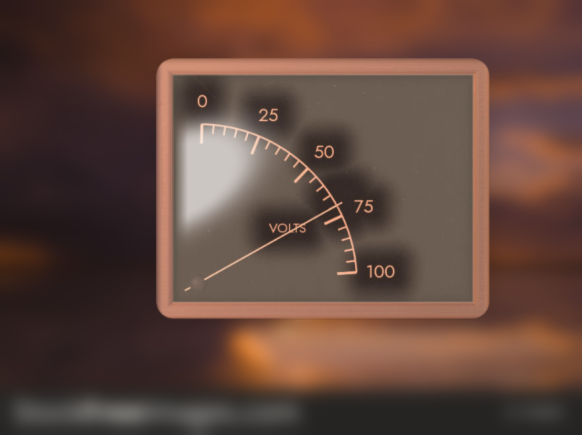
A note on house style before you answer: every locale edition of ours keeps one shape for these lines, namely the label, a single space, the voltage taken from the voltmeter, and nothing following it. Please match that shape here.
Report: 70 V
